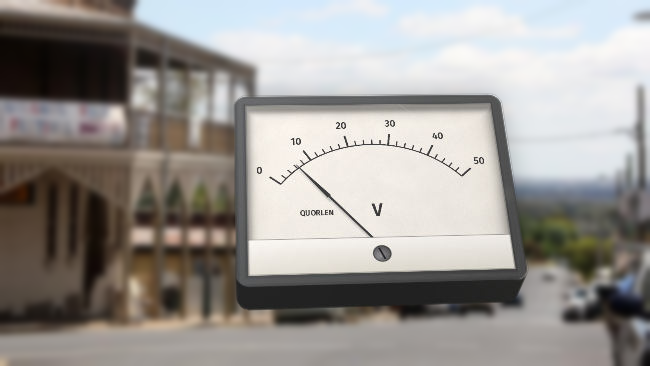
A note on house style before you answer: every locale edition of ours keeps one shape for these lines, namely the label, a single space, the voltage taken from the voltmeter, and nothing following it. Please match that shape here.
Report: 6 V
